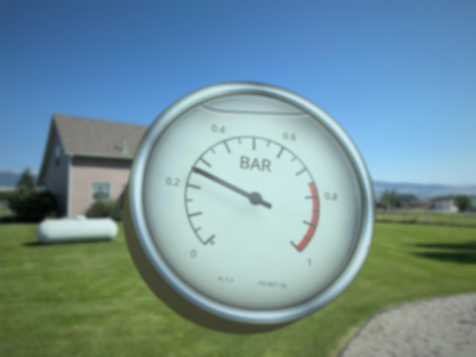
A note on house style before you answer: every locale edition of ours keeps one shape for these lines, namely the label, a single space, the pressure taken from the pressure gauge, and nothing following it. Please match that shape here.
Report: 0.25 bar
